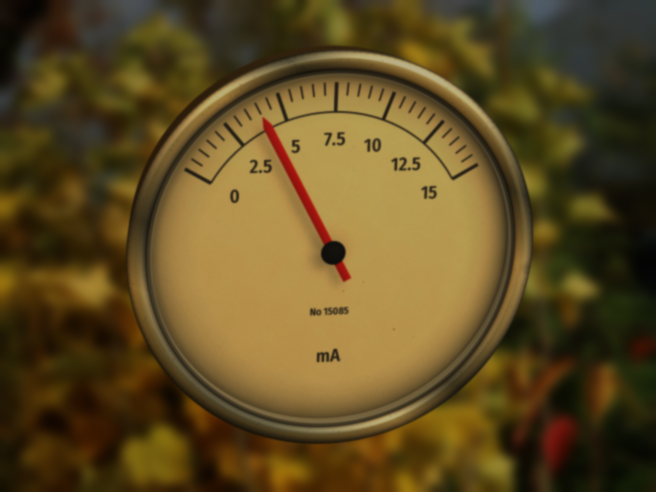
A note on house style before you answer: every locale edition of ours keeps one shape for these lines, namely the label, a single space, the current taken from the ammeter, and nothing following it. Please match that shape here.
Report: 4 mA
